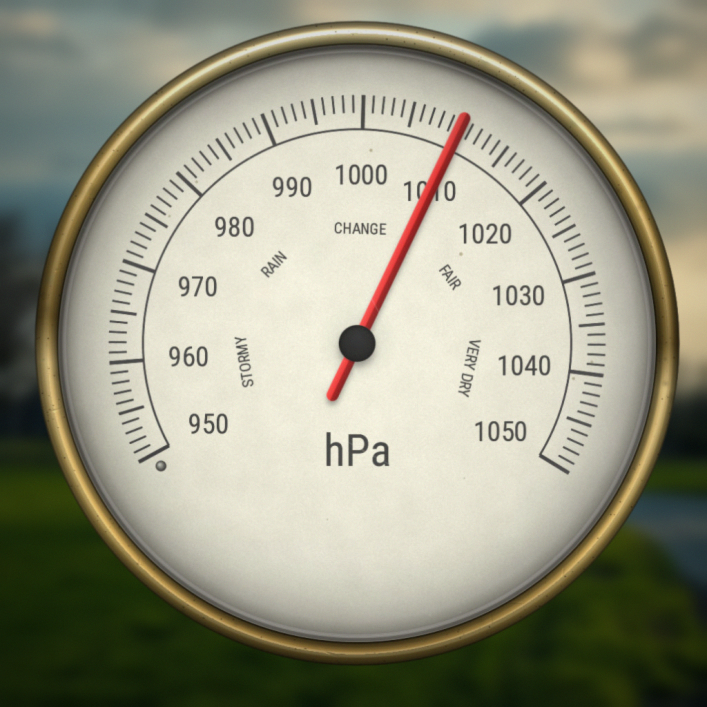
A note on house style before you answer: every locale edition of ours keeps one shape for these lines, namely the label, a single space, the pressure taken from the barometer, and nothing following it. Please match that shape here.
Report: 1010 hPa
